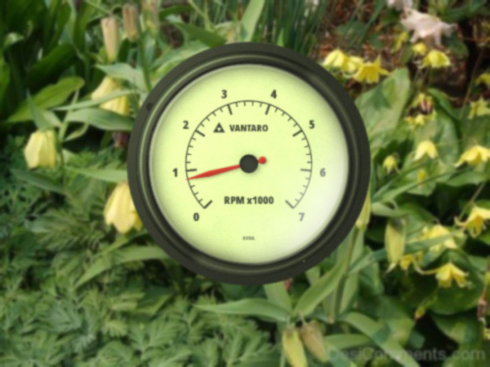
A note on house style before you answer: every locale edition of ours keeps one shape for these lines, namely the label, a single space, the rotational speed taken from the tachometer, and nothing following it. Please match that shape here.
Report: 800 rpm
